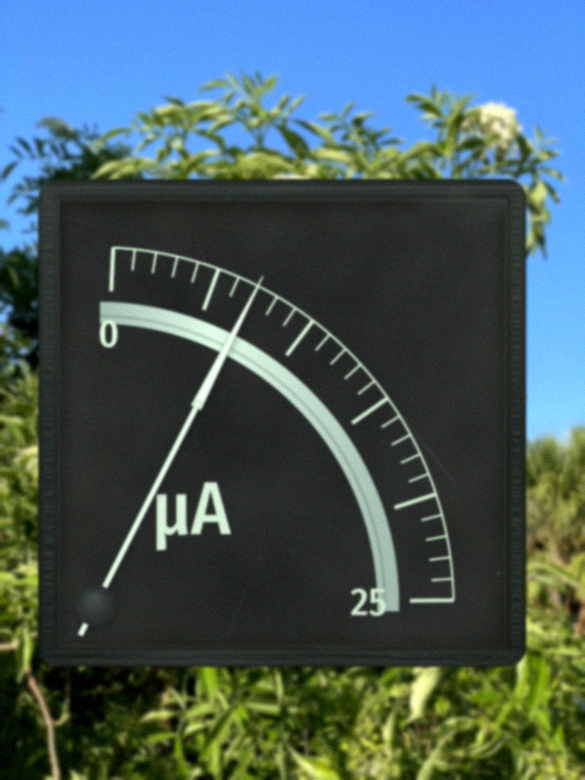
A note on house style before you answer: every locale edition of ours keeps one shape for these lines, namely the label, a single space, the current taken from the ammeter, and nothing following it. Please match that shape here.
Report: 7 µA
